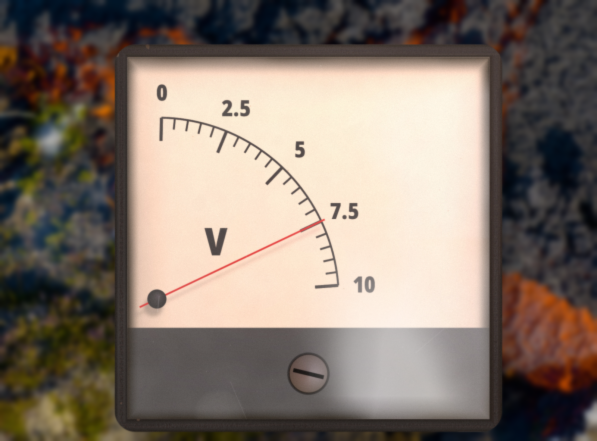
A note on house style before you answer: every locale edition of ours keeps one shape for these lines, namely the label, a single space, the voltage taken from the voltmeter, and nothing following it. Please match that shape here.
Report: 7.5 V
